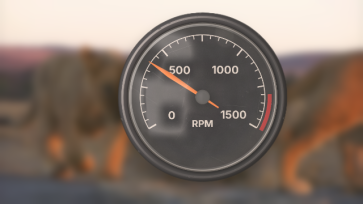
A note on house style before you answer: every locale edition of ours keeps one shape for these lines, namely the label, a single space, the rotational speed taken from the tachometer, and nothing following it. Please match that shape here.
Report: 400 rpm
